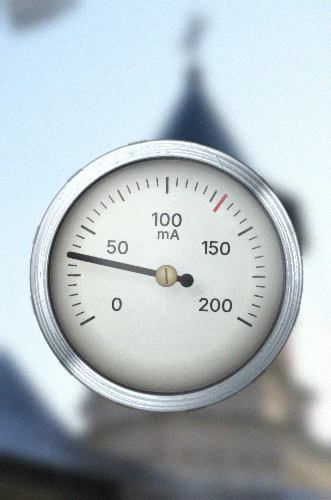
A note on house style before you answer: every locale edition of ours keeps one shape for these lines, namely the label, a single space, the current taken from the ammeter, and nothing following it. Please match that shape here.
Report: 35 mA
